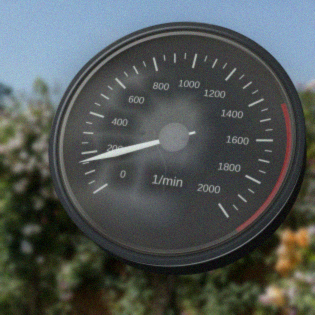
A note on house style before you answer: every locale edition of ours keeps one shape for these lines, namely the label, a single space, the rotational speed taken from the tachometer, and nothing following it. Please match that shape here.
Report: 150 rpm
